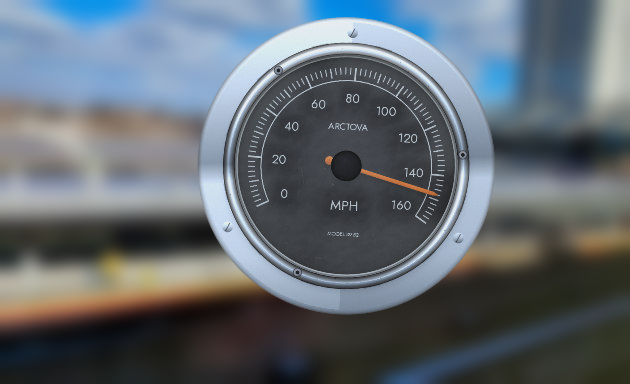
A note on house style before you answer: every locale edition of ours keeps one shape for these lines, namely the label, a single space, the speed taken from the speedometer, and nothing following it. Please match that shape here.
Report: 148 mph
